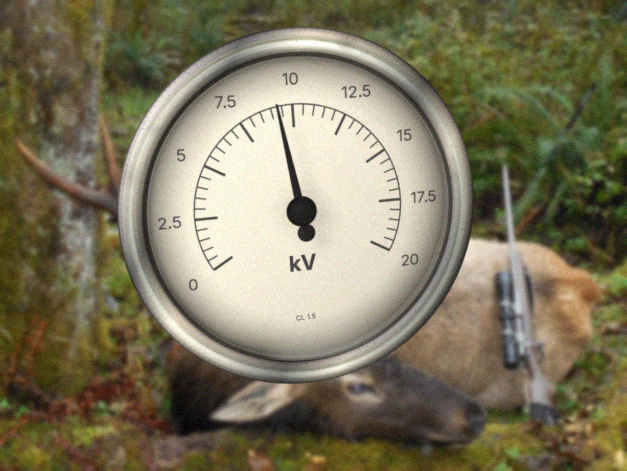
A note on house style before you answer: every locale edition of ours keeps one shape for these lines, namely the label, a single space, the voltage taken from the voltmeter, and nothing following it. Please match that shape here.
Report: 9.25 kV
